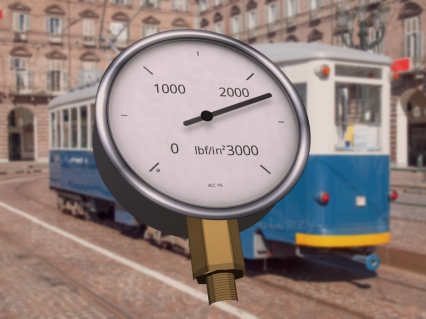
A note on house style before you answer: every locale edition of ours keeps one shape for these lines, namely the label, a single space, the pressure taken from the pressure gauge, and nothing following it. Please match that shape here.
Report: 2250 psi
